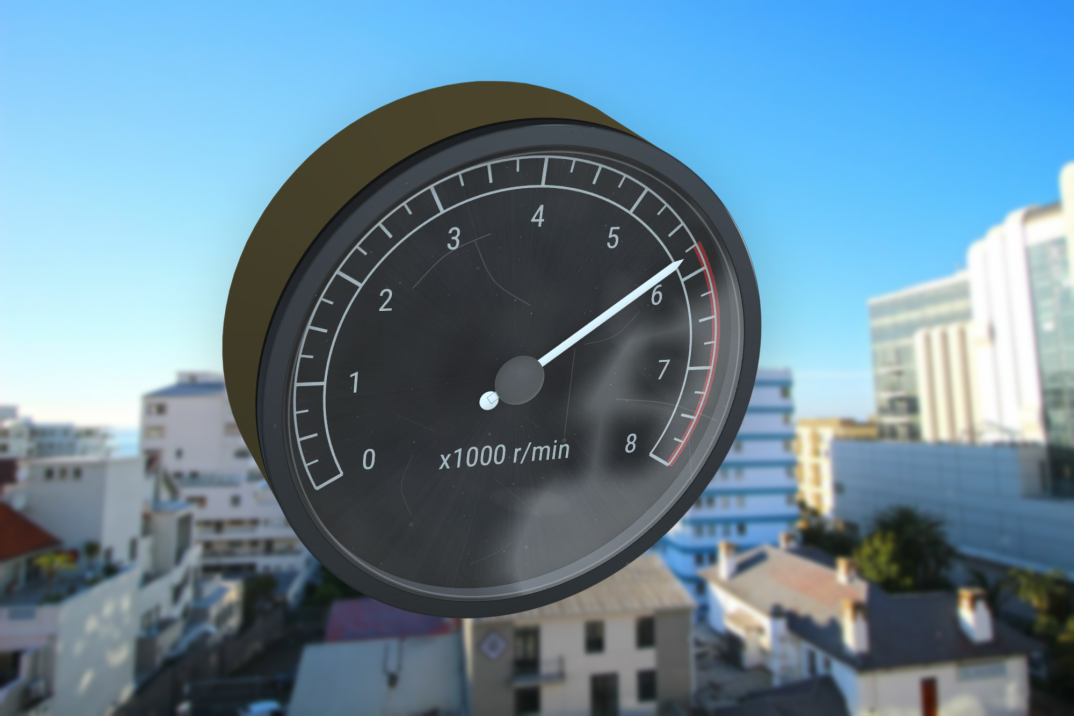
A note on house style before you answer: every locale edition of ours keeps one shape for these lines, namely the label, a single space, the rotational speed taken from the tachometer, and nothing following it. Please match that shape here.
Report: 5750 rpm
